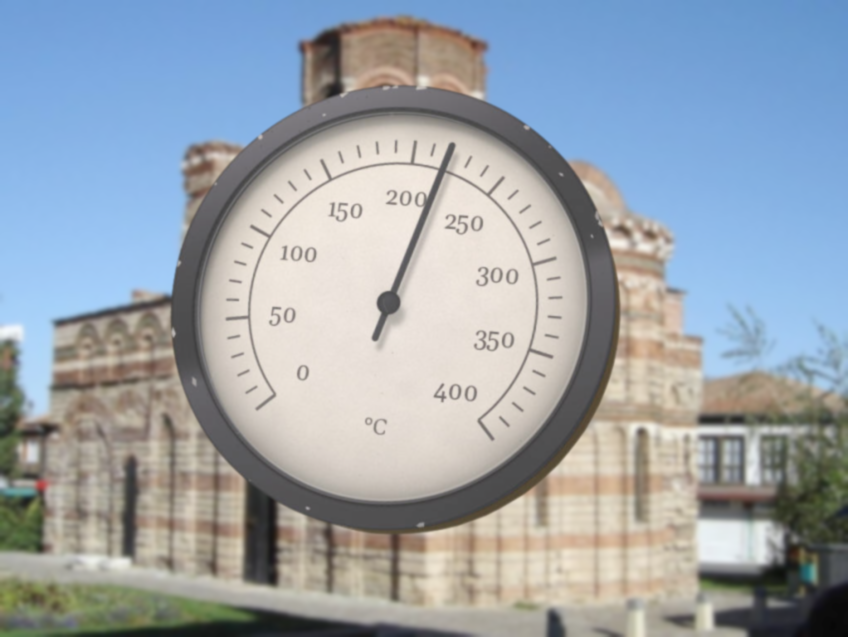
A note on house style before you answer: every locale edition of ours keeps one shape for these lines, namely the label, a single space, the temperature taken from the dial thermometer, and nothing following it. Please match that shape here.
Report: 220 °C
